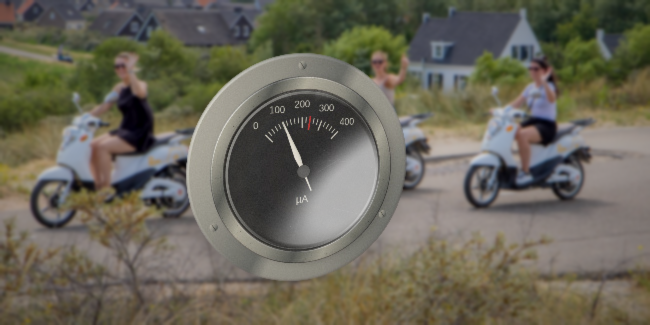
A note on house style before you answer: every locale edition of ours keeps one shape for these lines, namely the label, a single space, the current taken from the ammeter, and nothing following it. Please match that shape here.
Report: 100 µA
